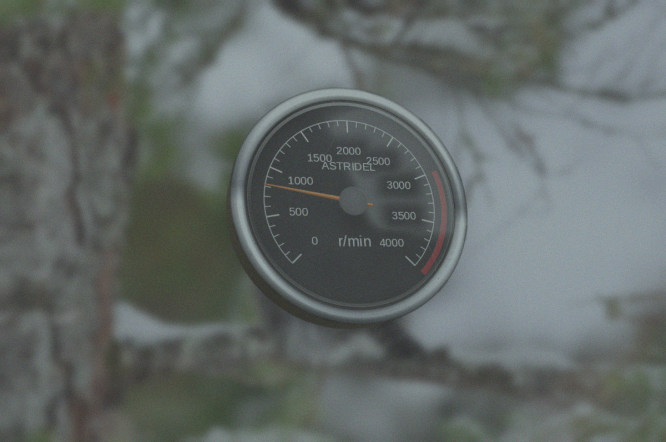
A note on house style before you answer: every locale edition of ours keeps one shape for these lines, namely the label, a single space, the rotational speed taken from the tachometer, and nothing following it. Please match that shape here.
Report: 800 rpm
